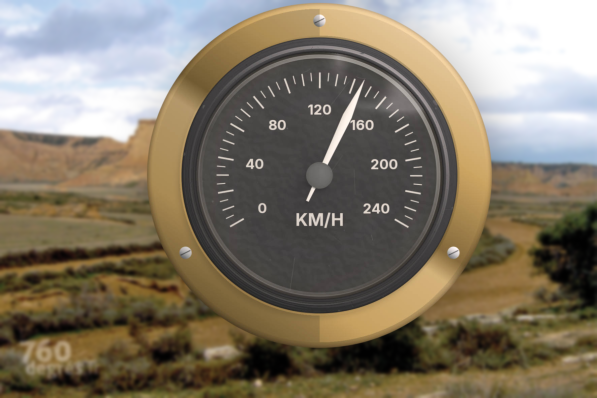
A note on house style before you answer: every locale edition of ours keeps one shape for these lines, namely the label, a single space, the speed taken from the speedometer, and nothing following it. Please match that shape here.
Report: 145 km/h
